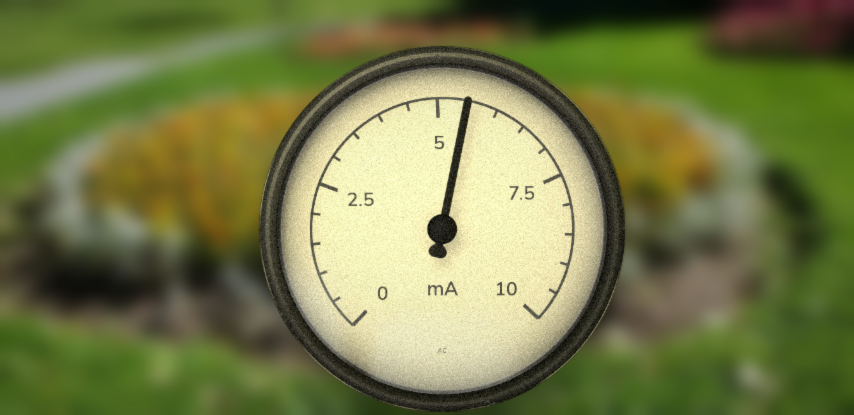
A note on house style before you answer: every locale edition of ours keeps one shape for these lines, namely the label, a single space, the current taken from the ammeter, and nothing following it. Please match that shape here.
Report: 5.5 mA
